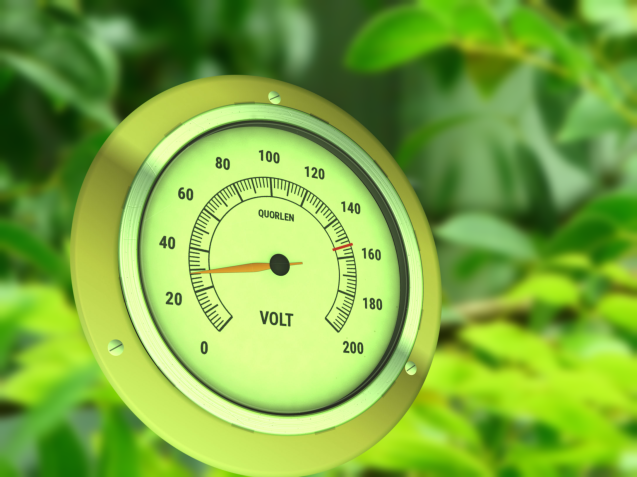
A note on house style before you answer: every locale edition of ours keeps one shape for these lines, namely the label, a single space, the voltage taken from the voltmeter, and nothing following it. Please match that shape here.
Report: 28 V
